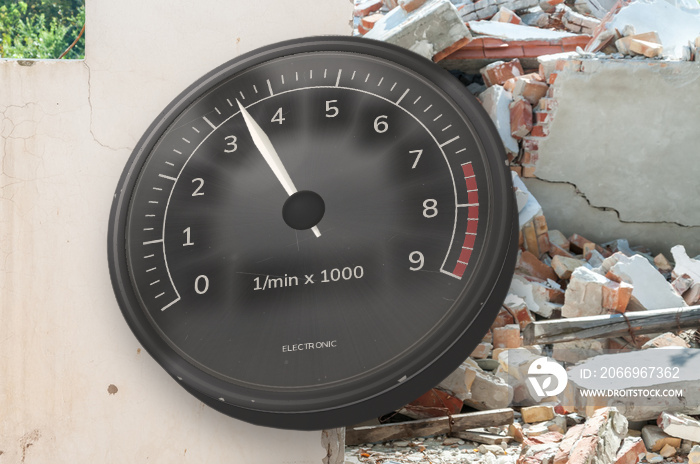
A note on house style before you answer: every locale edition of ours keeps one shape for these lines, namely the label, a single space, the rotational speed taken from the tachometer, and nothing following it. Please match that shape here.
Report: 3500 rpm
